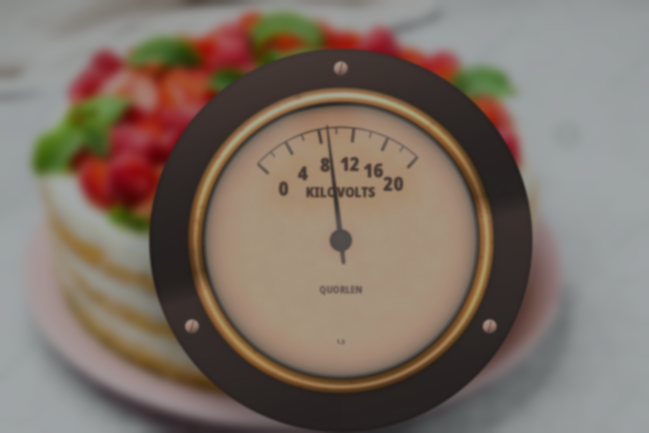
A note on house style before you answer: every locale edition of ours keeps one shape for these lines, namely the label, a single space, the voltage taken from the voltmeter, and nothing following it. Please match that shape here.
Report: 9 kV
